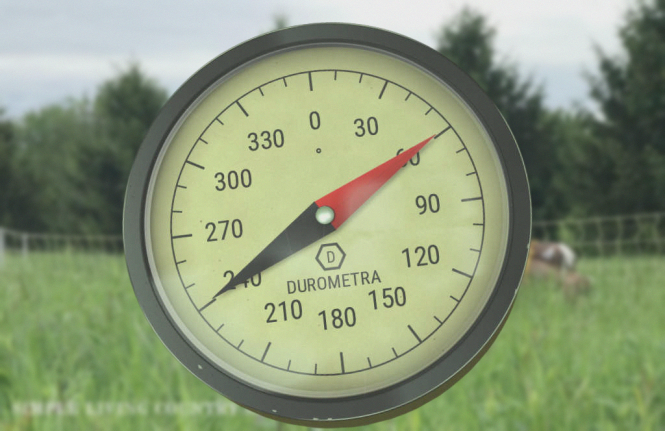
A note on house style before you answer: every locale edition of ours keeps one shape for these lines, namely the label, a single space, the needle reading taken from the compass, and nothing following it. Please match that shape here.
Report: 60 °
